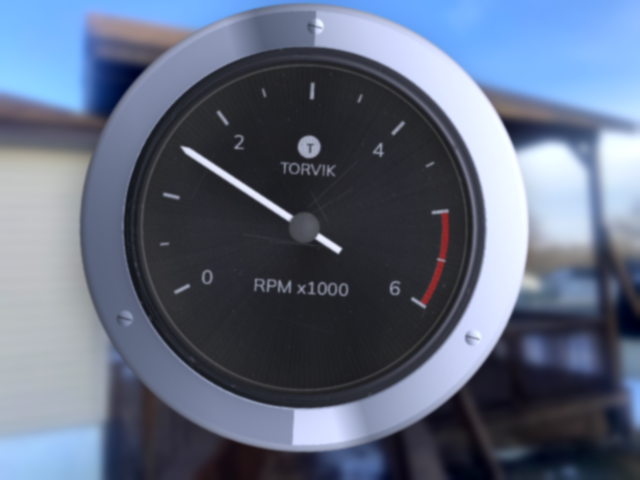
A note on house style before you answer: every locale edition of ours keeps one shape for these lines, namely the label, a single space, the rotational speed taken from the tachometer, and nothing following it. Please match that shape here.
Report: 1500 rpm
